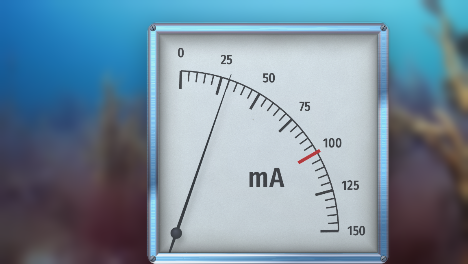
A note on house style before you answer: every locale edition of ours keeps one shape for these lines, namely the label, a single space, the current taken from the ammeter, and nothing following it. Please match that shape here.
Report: 30 mA
